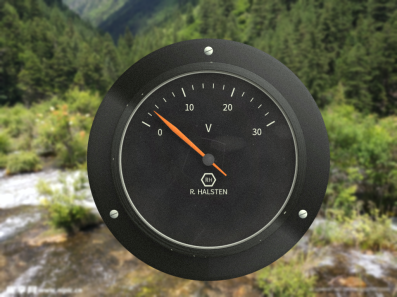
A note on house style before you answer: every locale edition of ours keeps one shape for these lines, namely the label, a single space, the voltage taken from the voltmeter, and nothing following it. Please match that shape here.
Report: 3 V
